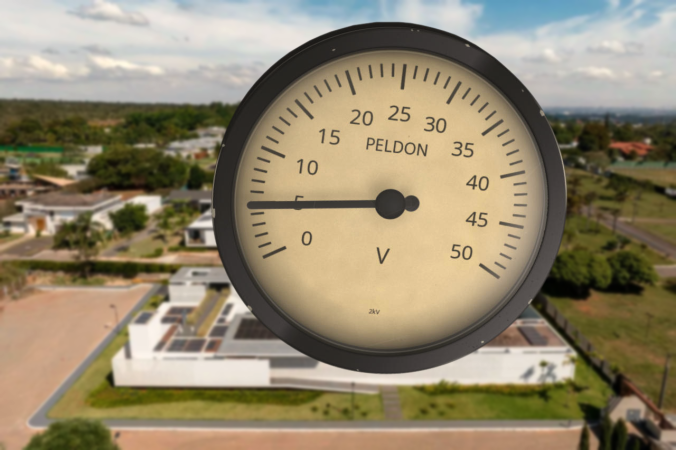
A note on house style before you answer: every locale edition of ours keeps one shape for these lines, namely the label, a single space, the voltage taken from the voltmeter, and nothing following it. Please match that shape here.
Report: 5 V
